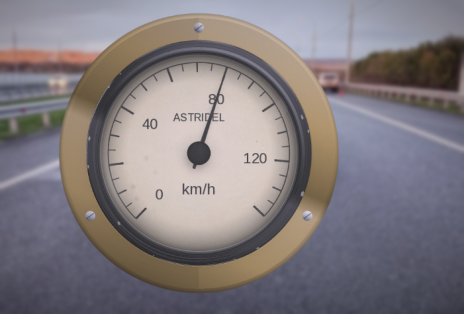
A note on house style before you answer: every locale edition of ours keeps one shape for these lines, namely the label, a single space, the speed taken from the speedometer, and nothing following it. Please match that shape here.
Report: 80 km/h
